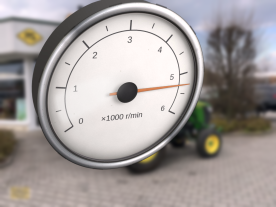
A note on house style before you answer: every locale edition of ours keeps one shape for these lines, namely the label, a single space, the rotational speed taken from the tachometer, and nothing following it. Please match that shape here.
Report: 5250 rpm
